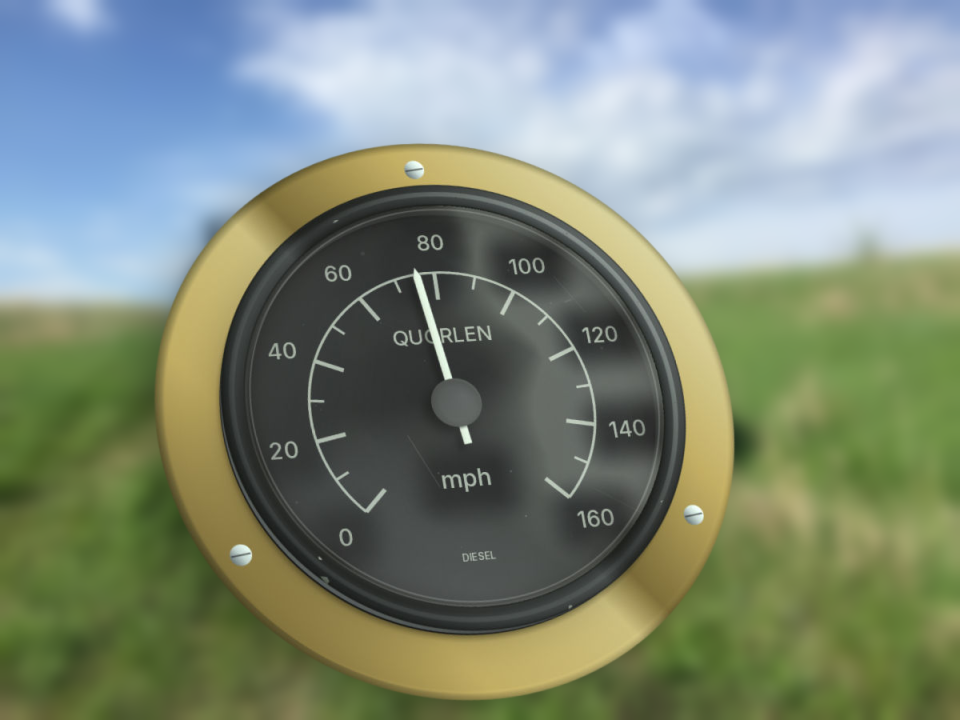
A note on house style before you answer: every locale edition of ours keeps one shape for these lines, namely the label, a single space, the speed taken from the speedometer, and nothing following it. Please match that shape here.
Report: 75 mph
